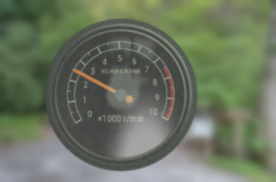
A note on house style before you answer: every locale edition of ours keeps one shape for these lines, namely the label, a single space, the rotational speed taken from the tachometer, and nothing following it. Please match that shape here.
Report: 2500 rpm
